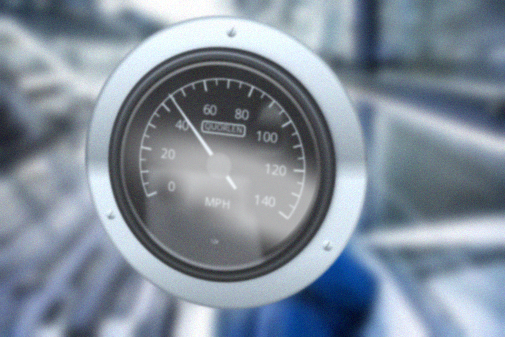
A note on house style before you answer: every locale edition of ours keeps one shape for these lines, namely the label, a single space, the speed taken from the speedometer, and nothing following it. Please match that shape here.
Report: 45 mph
